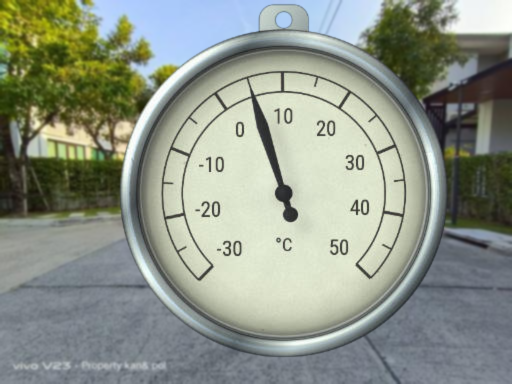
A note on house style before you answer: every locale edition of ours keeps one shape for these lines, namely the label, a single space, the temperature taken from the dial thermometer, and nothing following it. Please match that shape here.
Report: 5 °C
